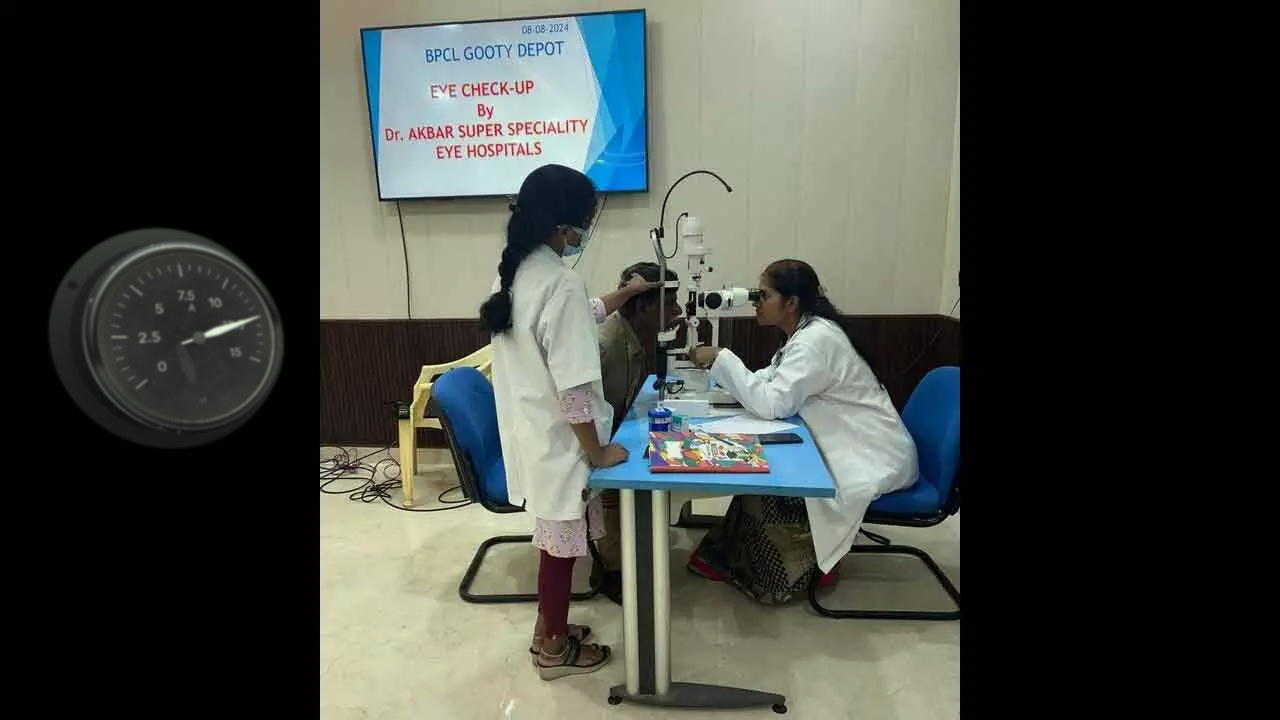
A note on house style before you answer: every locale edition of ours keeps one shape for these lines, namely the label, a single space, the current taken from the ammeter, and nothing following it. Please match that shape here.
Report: 12.5 A
